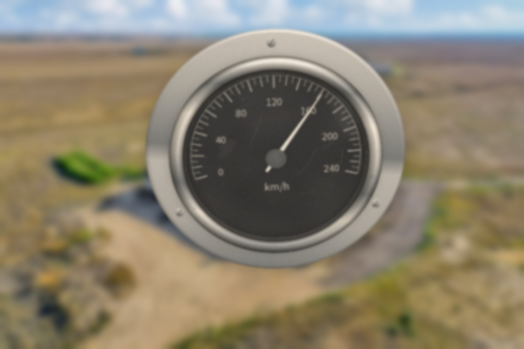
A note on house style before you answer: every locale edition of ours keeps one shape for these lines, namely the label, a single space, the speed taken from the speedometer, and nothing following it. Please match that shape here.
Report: 160 km/h
